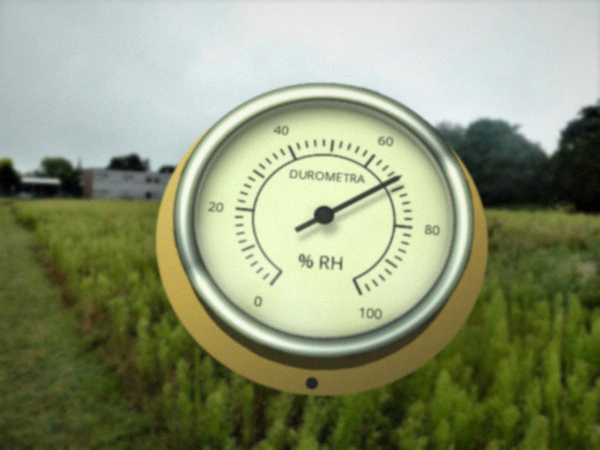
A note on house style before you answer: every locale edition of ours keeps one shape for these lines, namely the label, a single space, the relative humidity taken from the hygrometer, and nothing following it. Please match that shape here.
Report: 68 %
